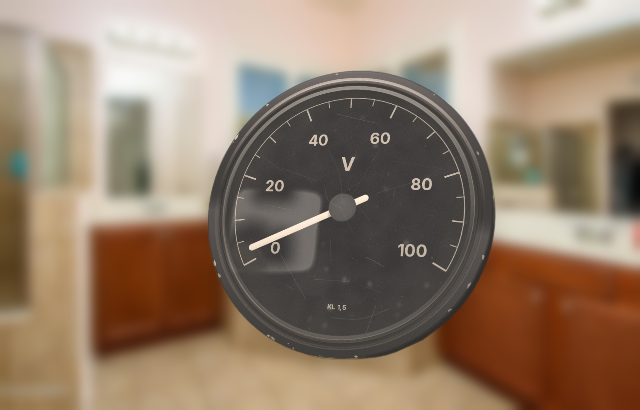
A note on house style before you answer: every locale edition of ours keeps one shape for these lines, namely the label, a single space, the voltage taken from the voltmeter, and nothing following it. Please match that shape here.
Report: 2.5 V
